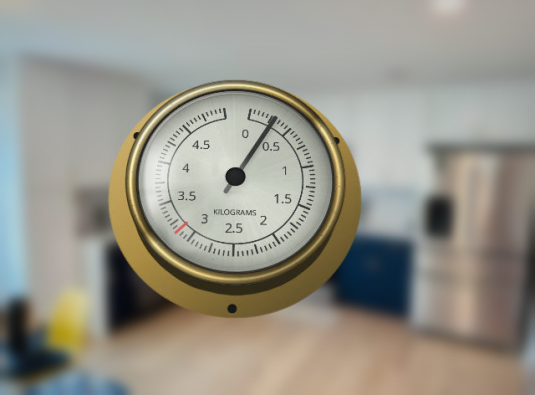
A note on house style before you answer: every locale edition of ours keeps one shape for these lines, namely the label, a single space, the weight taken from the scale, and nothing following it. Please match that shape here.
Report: 0.3 kg
